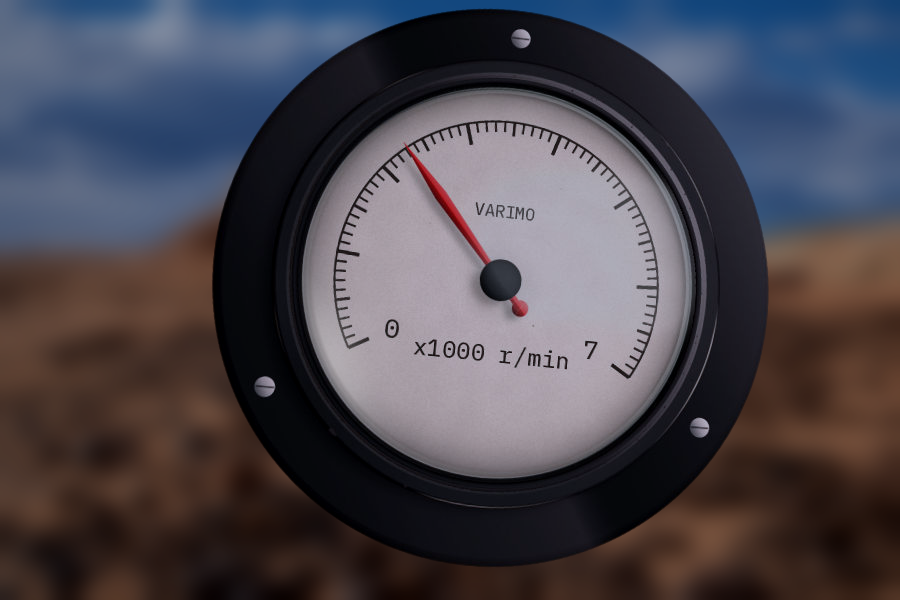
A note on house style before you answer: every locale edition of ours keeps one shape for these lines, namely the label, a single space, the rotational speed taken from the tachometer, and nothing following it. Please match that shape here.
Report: 2300 rpm
